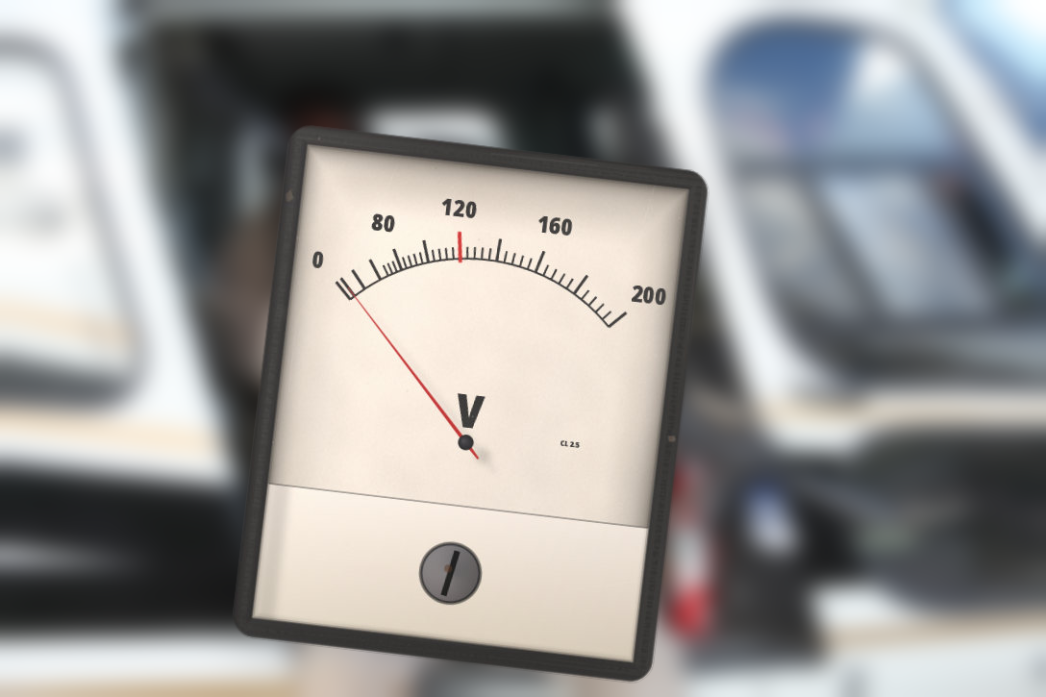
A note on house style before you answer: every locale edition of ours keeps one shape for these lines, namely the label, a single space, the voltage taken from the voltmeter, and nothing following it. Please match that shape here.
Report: 20 V
